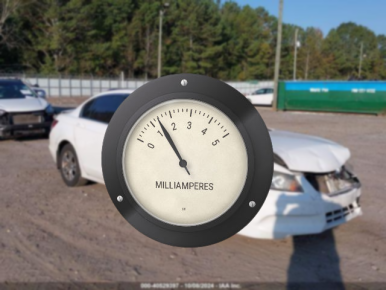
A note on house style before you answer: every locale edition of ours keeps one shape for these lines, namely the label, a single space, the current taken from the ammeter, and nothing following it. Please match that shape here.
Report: 1.4 mA
